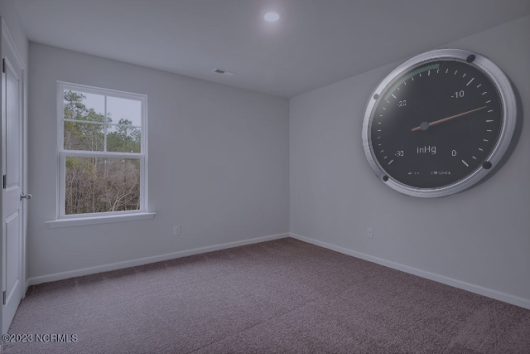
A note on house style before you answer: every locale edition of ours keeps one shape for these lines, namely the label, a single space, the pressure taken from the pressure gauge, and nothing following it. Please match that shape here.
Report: -6.5 inHg
